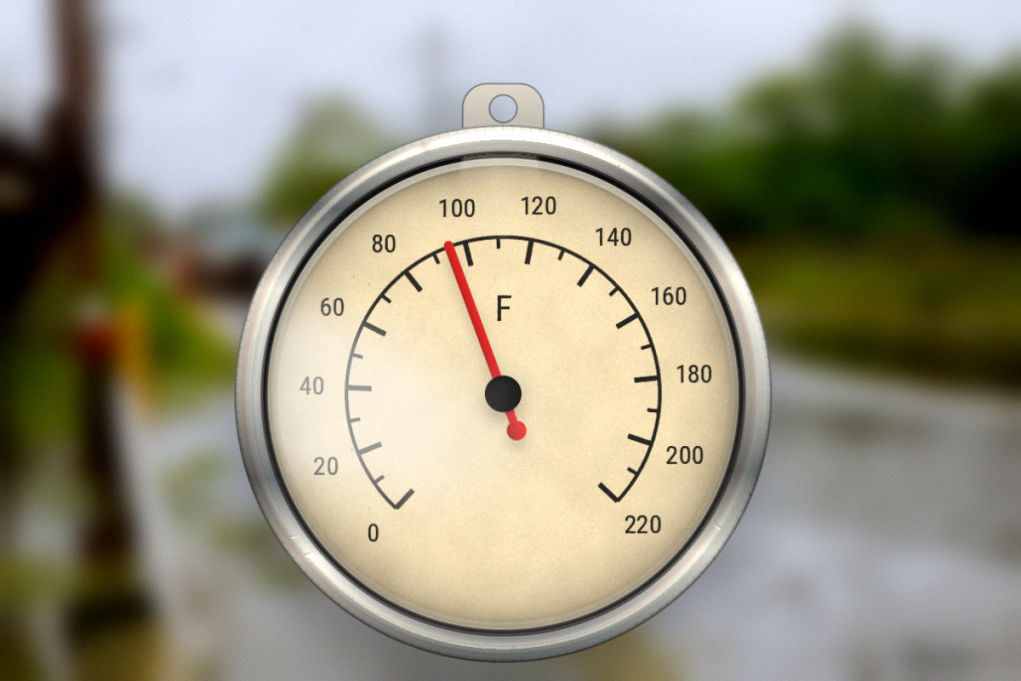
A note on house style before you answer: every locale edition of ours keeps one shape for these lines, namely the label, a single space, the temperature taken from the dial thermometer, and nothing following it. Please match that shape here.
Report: 95 °F
